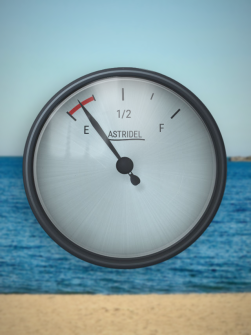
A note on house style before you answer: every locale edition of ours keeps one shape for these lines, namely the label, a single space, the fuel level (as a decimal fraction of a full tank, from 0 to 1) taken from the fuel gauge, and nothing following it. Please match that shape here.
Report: 0.125
